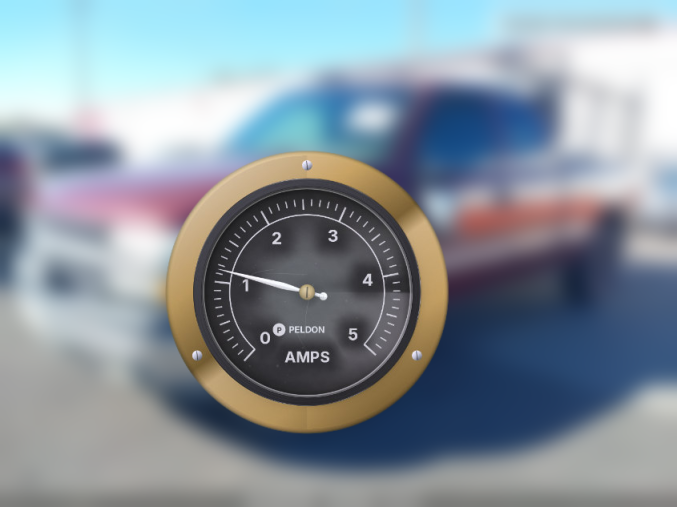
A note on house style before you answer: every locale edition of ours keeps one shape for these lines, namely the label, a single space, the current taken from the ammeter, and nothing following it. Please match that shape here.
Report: 1.15 A
